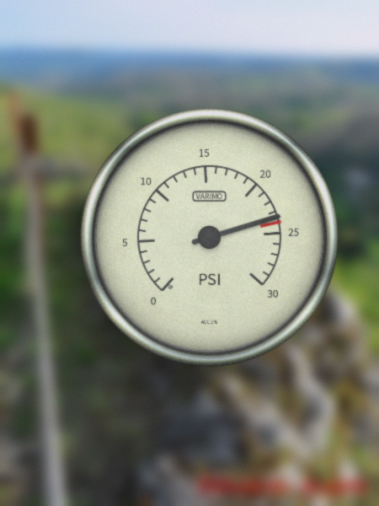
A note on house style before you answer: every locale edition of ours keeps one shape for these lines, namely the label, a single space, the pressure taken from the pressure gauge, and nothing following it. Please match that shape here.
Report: 23.5 psi
